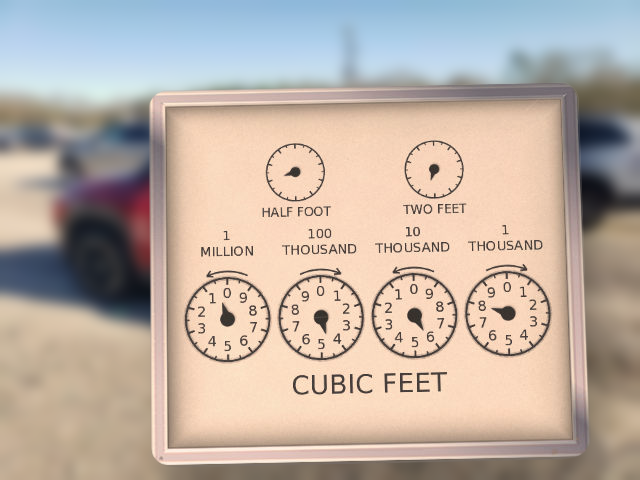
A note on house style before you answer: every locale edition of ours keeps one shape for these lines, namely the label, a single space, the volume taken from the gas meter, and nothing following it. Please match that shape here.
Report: 45800 ft³
